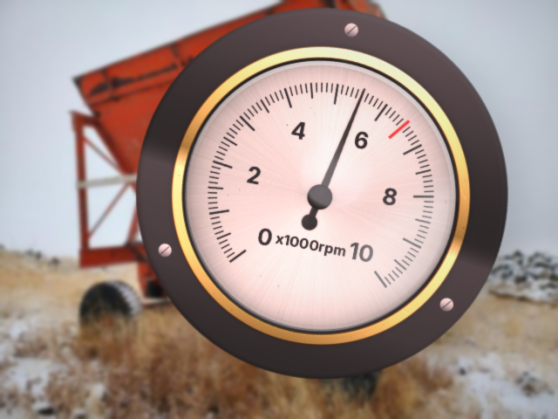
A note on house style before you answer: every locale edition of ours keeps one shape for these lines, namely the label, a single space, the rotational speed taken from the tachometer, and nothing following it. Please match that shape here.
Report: 5500 rpm
